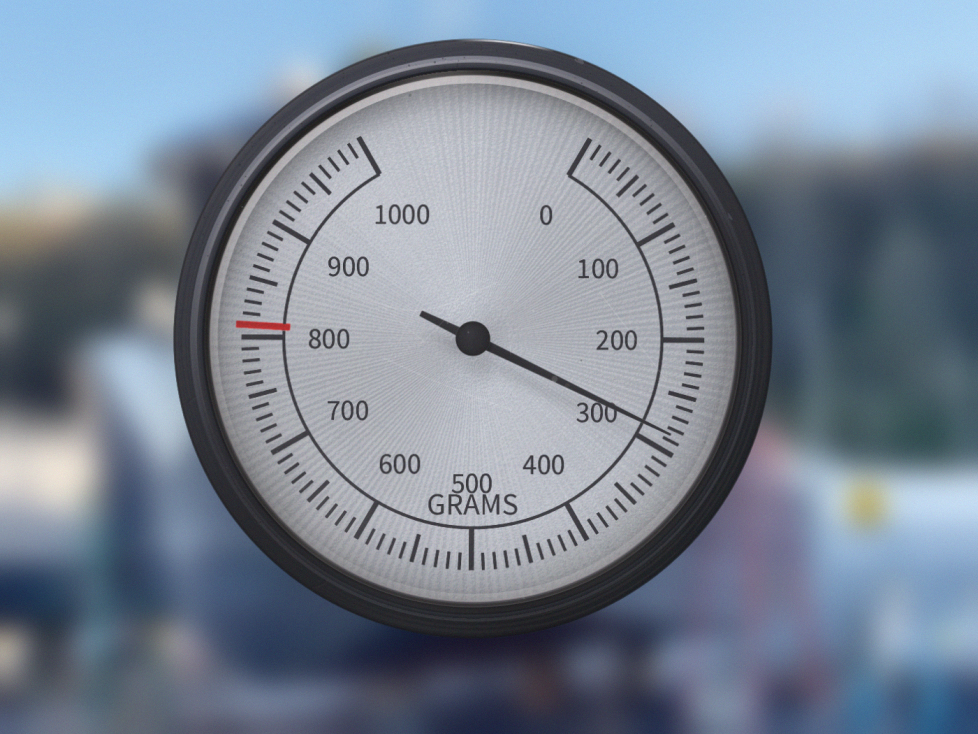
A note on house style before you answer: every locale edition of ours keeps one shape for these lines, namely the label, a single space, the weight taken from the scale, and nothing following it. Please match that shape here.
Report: 285 g
